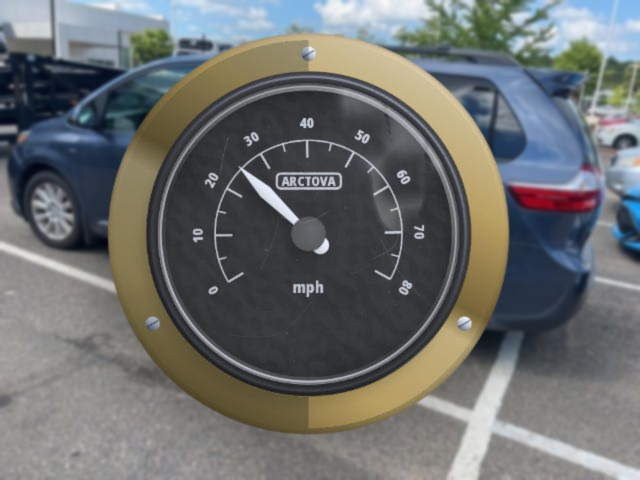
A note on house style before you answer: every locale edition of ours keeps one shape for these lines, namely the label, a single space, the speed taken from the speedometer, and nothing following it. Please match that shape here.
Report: 25 mph
